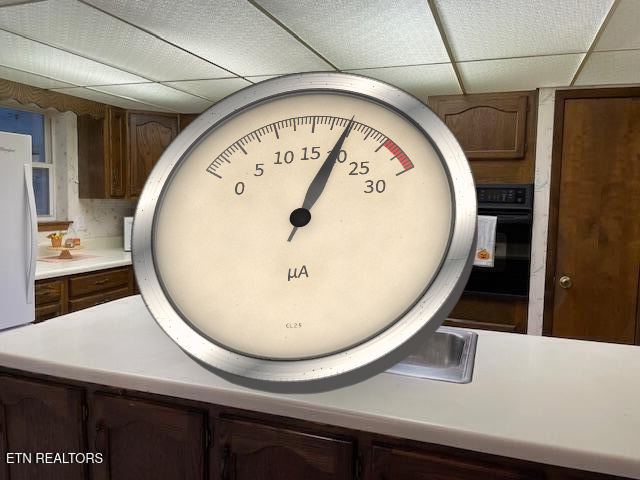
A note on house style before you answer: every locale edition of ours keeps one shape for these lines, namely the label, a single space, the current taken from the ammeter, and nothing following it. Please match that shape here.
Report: 20 µA
